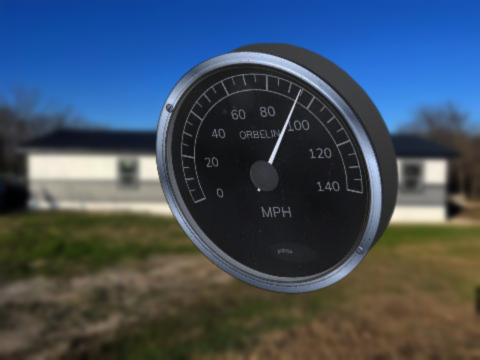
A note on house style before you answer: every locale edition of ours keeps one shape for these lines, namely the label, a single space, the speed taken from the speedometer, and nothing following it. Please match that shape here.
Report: 95 mph
